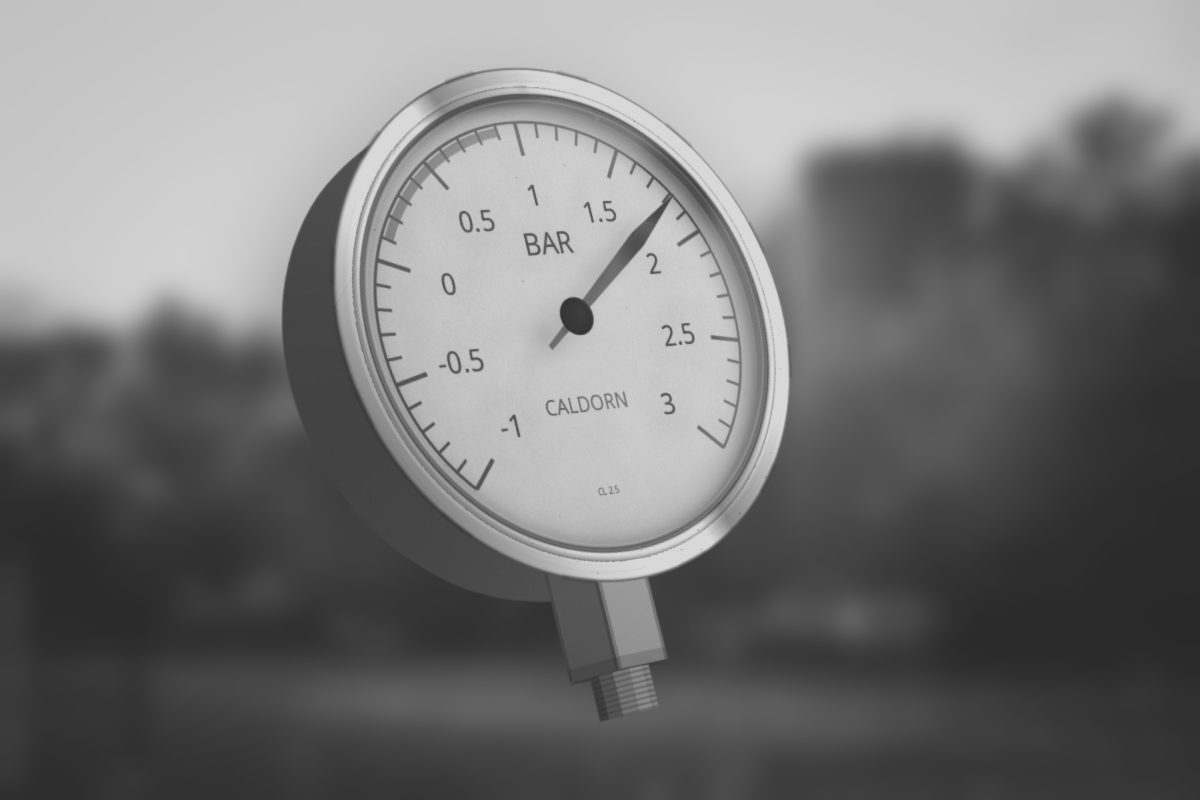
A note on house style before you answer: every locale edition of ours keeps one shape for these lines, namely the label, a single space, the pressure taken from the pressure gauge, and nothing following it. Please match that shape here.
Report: 1.8 bar
